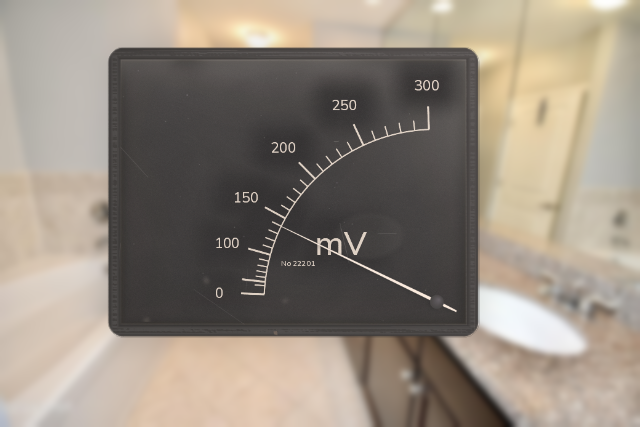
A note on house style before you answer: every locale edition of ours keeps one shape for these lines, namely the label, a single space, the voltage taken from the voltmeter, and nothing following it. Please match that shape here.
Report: 140 mV
